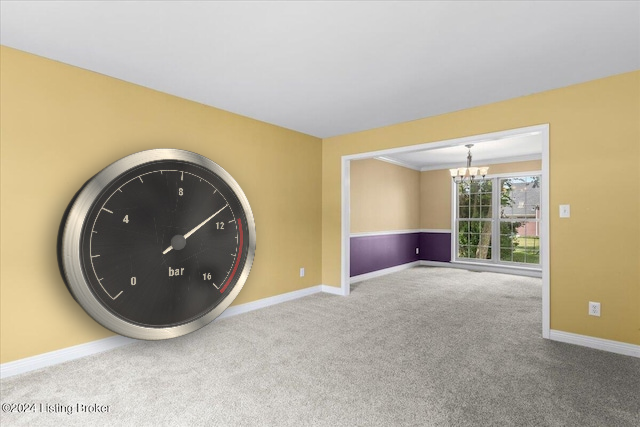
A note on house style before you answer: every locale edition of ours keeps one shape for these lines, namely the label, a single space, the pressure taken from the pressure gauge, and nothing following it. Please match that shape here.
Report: 11 bar
